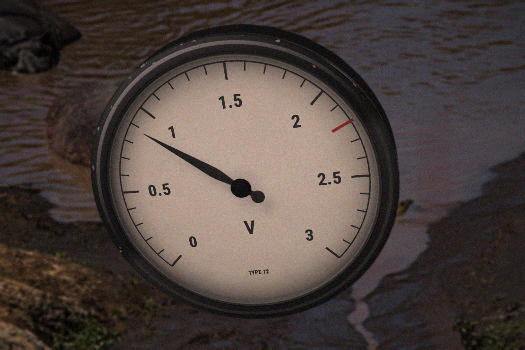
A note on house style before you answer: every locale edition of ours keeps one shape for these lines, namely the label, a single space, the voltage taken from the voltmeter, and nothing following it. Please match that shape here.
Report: 0.9 V
